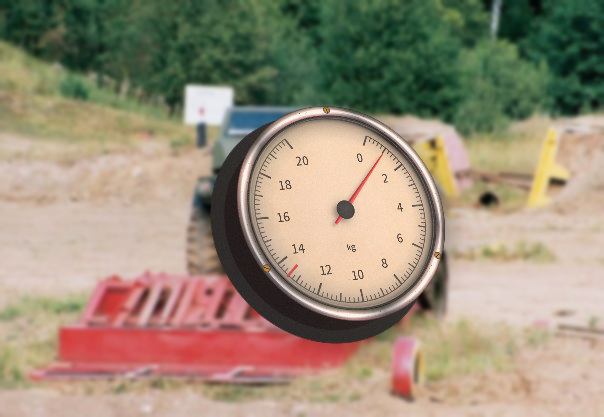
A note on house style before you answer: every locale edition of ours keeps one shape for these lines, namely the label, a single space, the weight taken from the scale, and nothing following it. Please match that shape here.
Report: 1 kg
